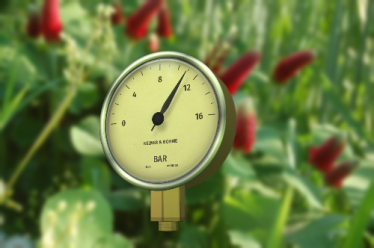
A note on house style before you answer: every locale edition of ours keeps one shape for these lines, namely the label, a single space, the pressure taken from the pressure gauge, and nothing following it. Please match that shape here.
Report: 11 bar
